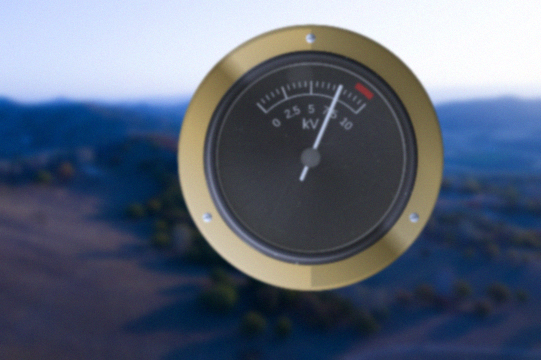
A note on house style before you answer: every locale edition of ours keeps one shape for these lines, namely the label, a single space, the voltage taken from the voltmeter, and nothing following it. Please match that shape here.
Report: 7.5 kV
